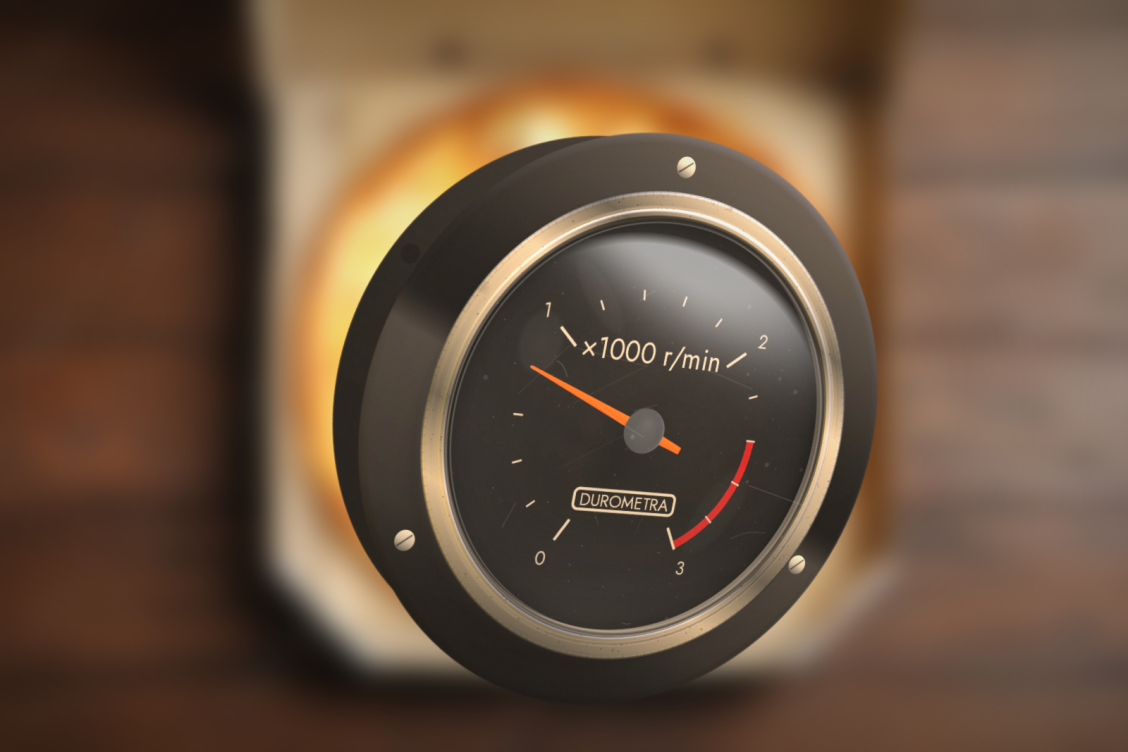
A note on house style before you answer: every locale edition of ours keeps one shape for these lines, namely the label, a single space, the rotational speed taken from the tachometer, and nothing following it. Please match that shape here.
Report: 800 rpm
